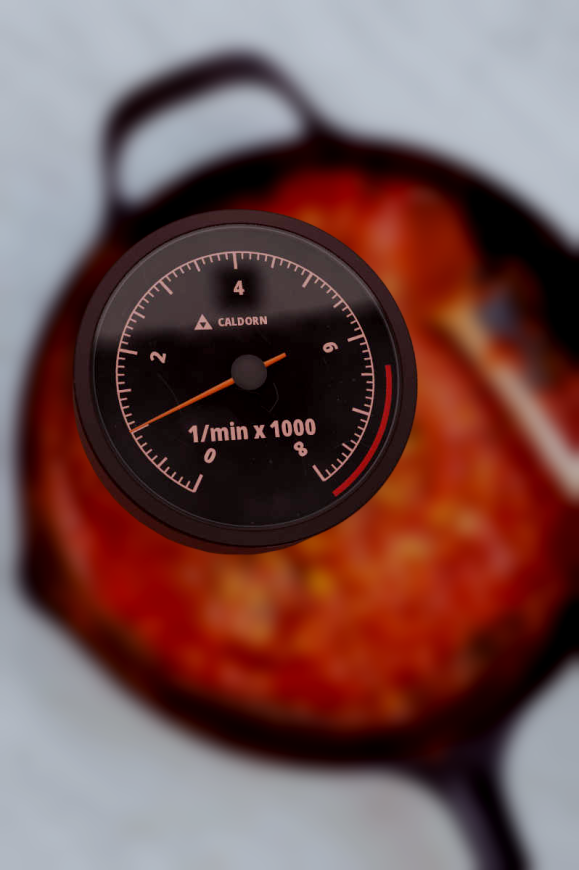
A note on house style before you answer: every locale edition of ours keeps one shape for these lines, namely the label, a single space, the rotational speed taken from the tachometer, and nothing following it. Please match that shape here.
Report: 1000 rpm
